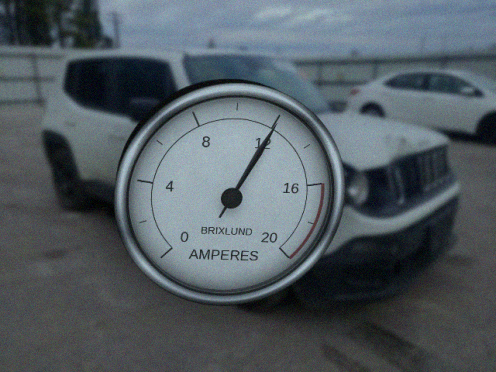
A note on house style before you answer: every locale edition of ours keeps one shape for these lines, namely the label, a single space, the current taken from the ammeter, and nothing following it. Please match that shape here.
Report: 12 A
